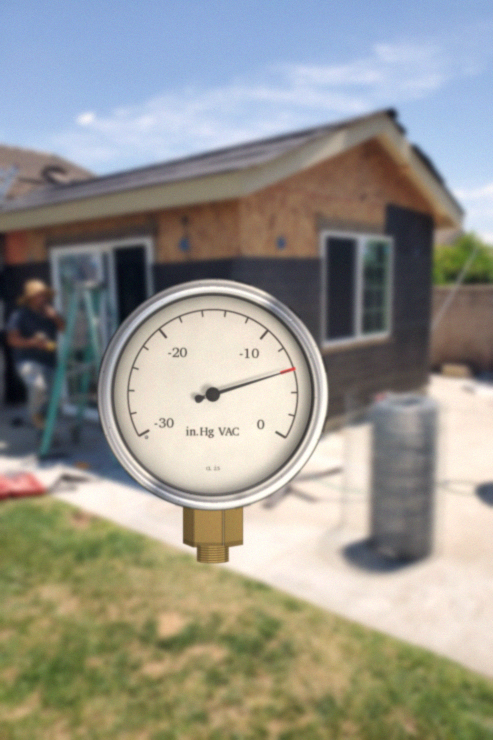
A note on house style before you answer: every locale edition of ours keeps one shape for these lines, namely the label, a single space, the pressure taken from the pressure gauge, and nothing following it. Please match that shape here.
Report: -6 inHg
